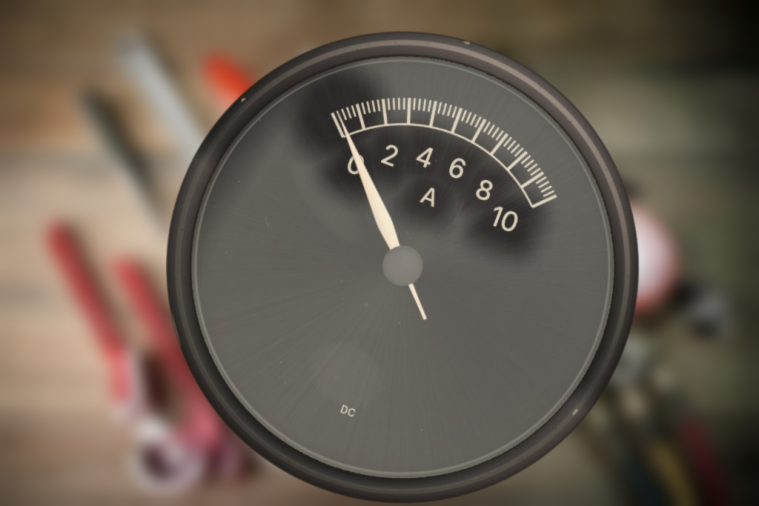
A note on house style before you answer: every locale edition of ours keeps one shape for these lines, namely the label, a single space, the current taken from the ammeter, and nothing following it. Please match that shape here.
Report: 0.2 A
